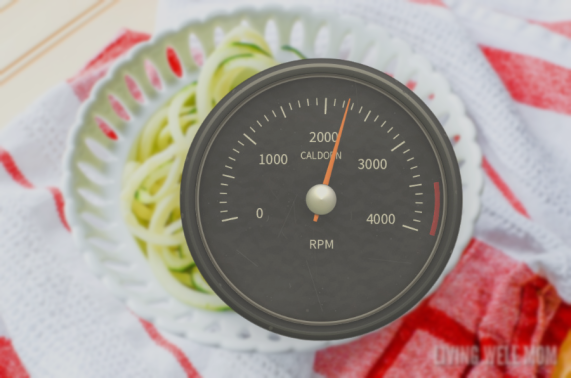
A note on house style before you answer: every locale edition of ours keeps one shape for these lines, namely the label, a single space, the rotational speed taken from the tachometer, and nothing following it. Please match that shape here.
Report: 2250 rpm
